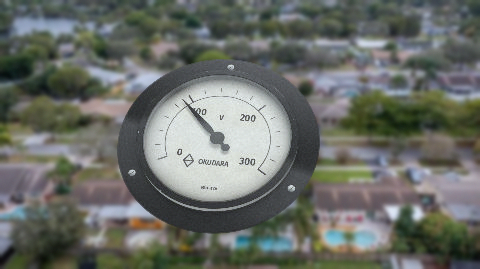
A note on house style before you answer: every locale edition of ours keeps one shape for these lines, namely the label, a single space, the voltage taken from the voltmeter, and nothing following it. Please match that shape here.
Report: 90 V
